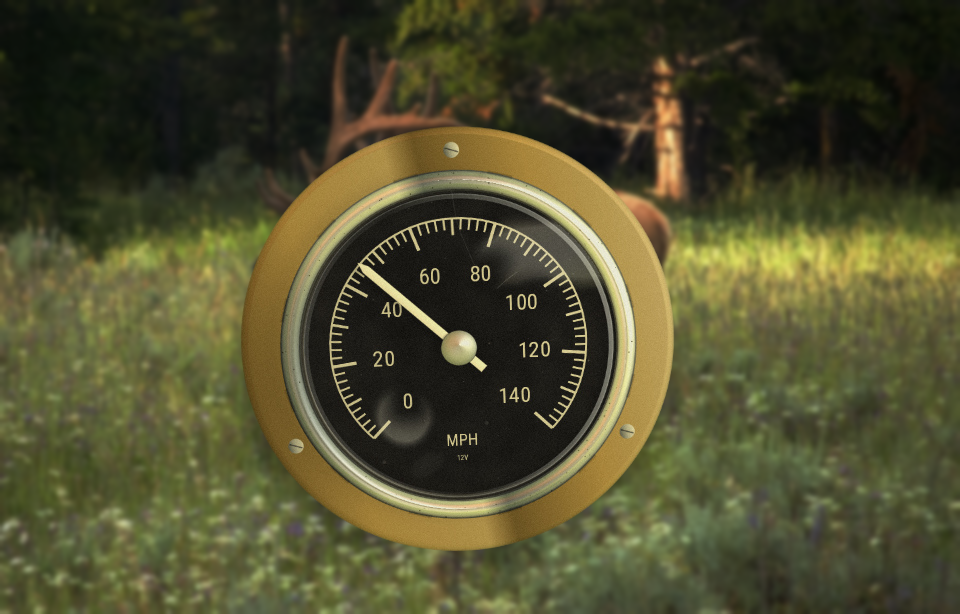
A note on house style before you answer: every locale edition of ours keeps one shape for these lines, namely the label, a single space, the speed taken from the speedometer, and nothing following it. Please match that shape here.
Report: 46 mph
